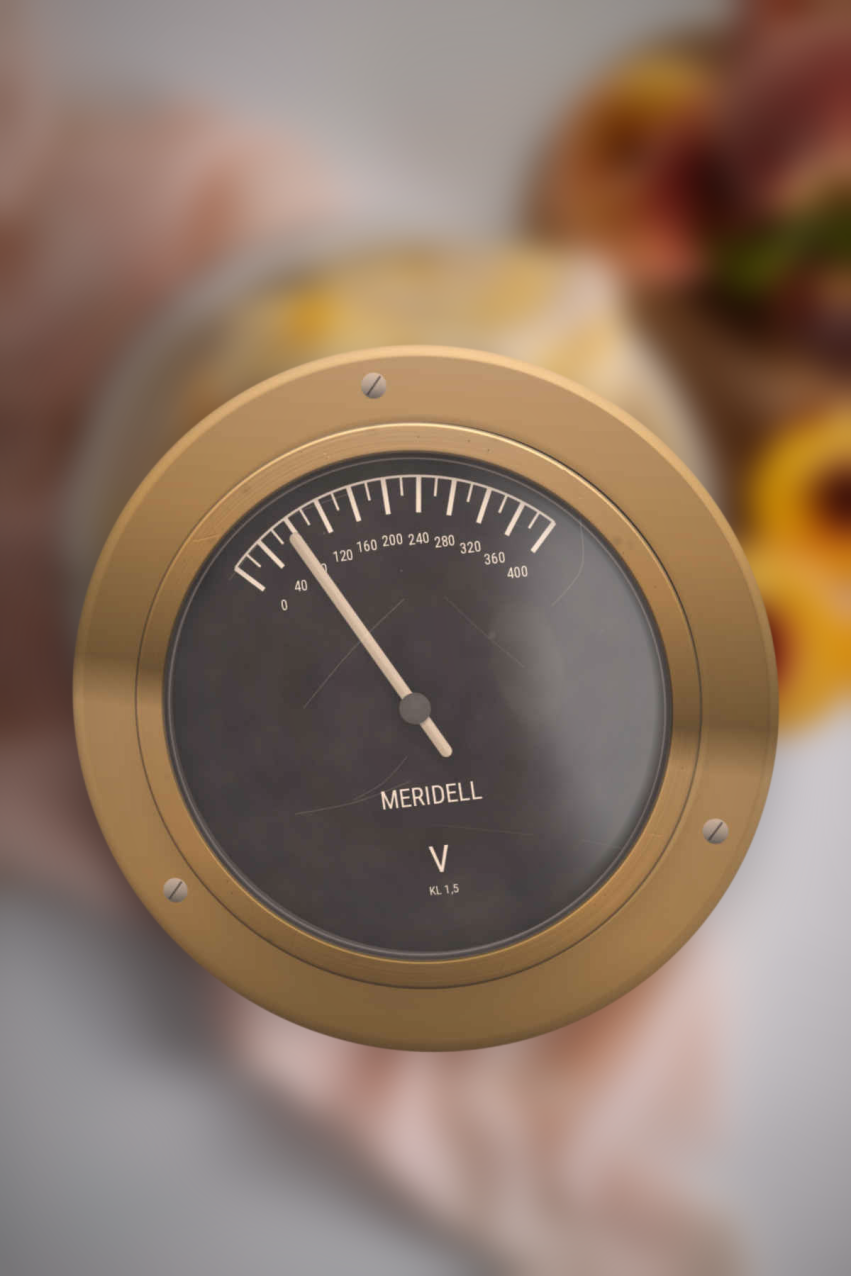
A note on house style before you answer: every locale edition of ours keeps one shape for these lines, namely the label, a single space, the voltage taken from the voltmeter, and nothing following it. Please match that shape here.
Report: 80 V
